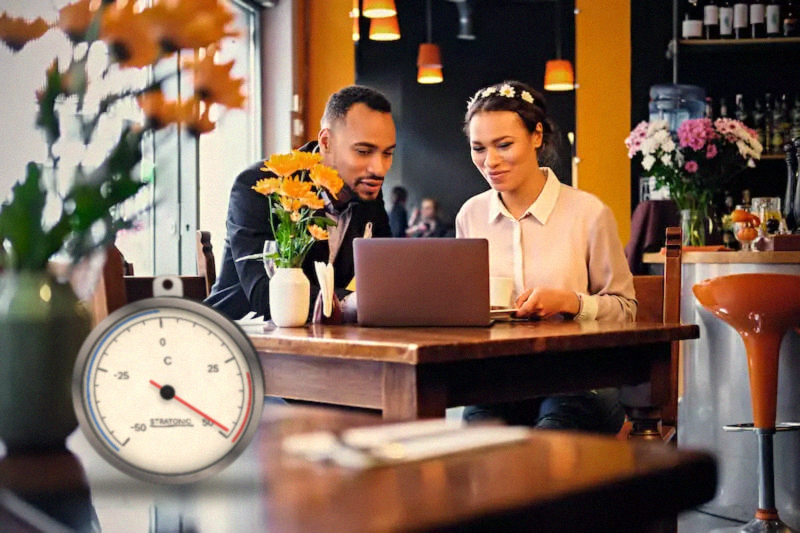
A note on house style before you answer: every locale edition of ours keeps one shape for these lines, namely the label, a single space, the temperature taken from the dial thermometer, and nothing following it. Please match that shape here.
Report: 47.5 °C
